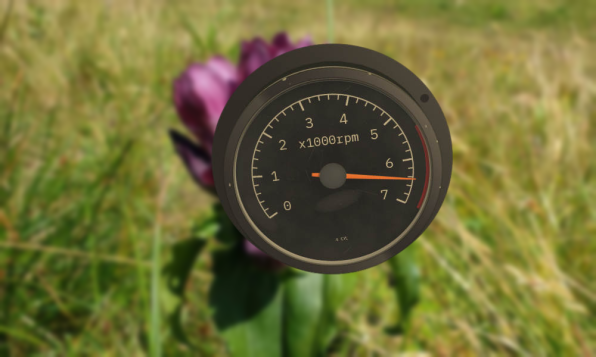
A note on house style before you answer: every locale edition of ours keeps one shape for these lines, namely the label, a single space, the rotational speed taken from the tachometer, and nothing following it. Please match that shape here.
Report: 6400 rpm
